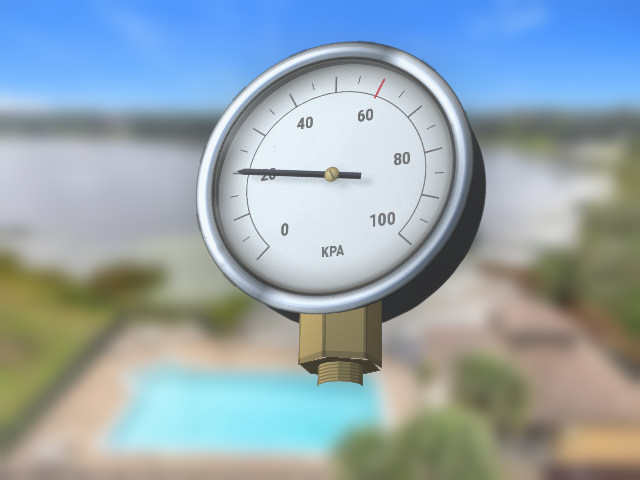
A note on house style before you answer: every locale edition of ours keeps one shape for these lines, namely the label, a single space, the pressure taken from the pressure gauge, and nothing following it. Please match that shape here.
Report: 20 kPa
